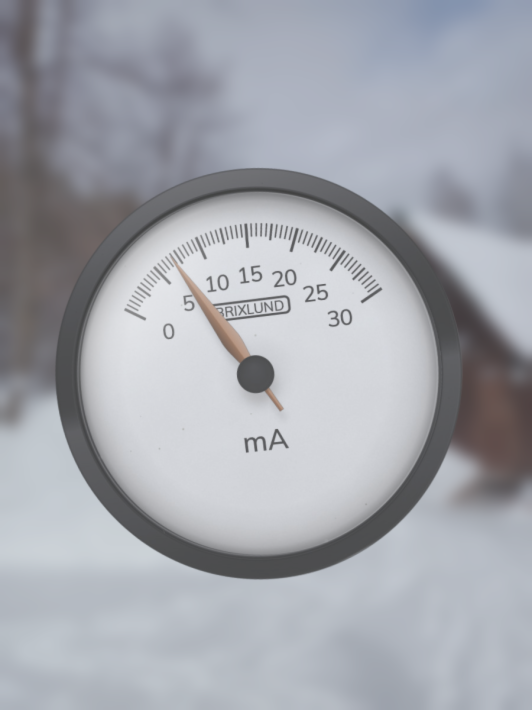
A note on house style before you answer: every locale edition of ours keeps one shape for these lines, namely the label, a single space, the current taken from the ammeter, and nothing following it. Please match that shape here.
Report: 7 mA
